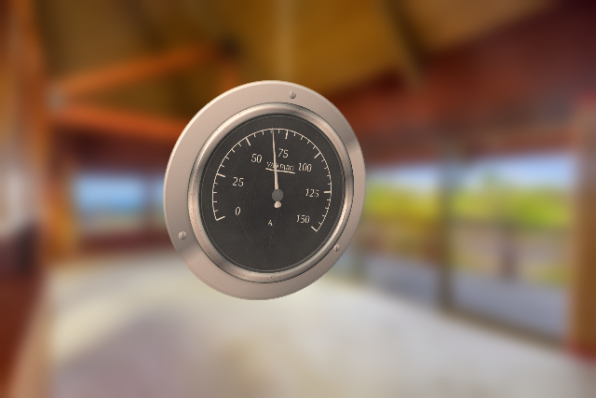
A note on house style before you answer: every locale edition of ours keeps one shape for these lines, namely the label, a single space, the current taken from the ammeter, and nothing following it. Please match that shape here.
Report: 65 A
